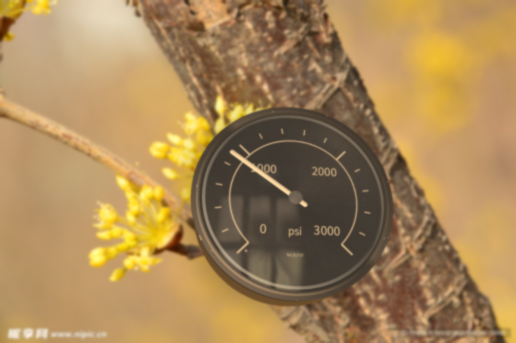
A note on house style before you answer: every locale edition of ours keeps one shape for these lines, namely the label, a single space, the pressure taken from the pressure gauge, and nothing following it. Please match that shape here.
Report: 900 psi
